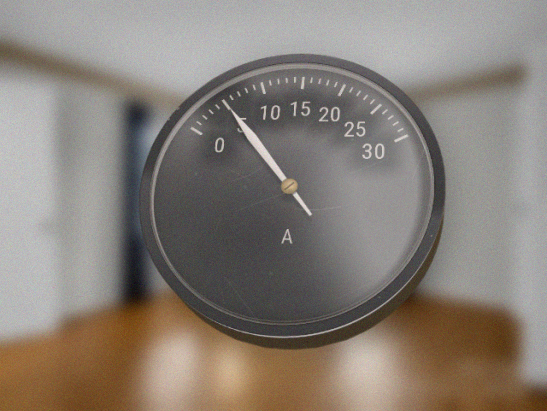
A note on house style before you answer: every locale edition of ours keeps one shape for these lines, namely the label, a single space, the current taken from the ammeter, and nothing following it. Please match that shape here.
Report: 5 A
